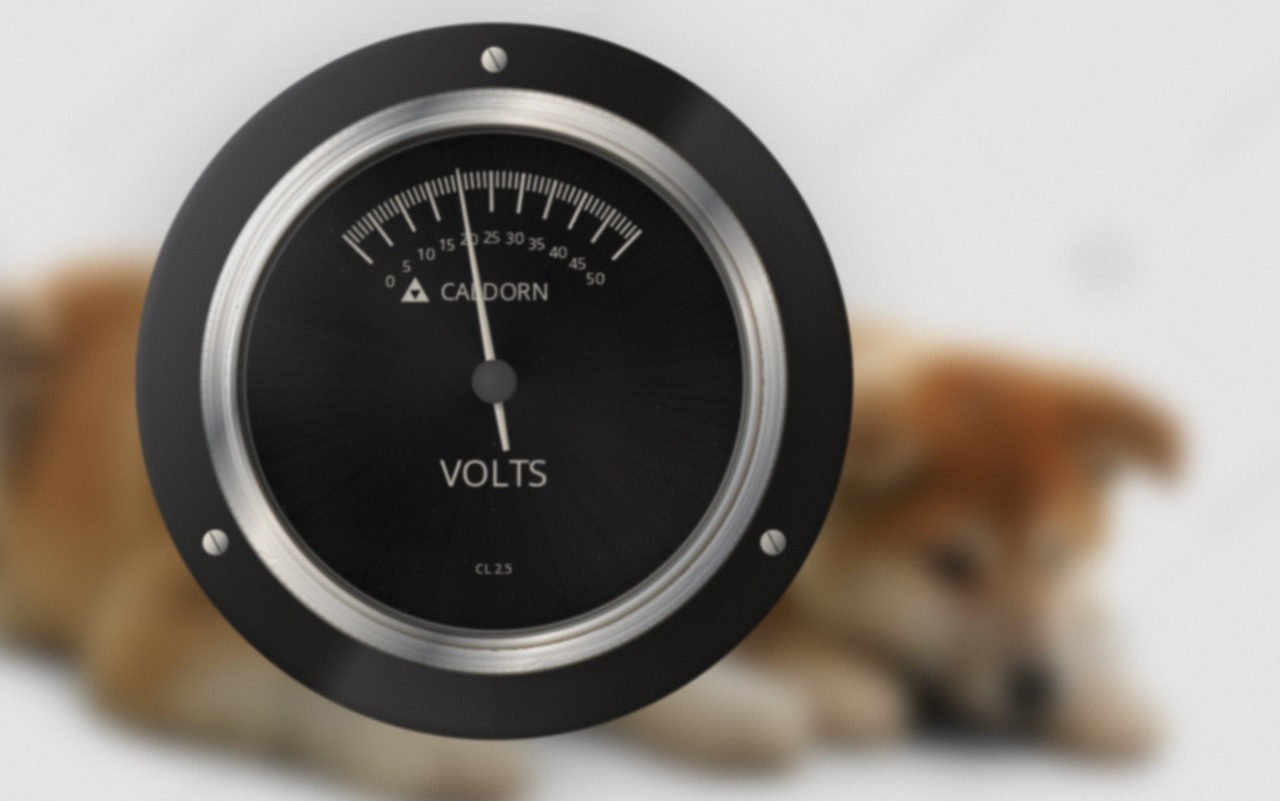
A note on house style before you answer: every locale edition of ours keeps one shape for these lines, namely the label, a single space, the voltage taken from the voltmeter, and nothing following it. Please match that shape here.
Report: 20 V
